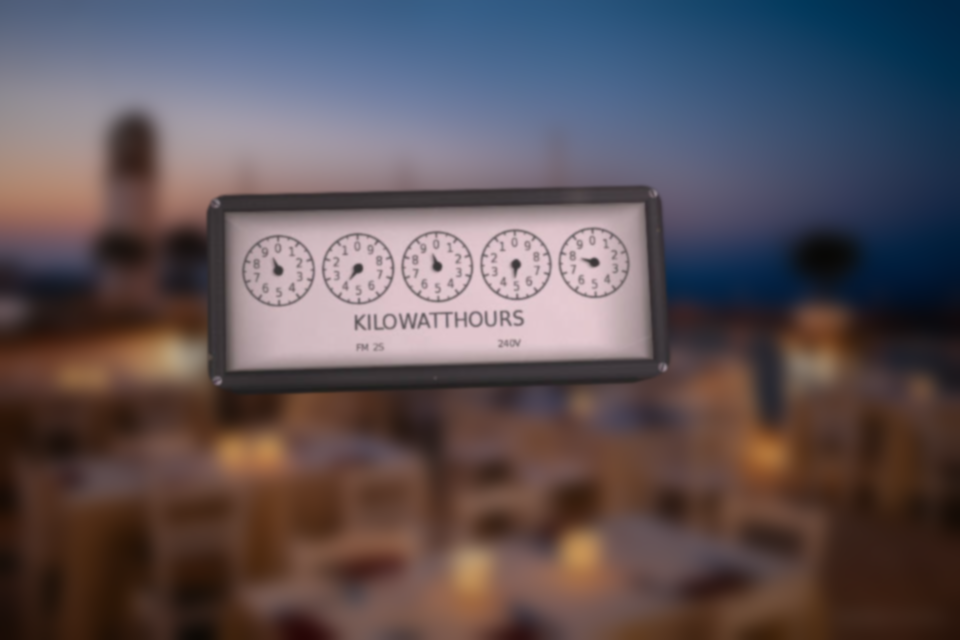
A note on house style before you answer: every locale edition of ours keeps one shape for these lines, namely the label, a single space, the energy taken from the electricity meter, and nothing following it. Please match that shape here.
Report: 93948 kWh
